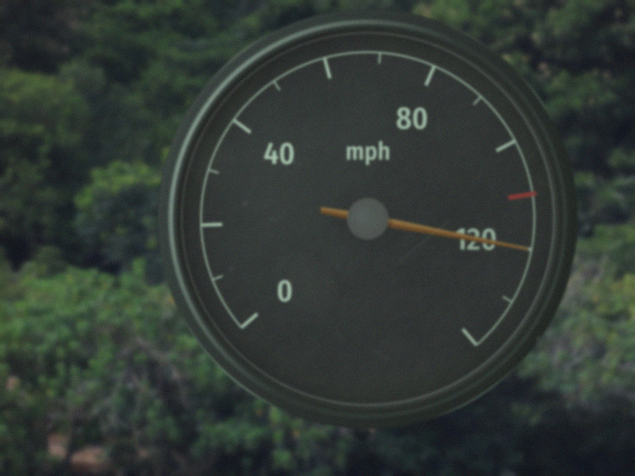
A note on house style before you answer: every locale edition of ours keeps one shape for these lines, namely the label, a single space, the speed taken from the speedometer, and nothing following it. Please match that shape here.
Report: 120 mph
